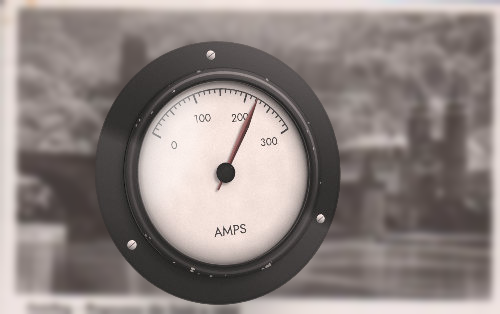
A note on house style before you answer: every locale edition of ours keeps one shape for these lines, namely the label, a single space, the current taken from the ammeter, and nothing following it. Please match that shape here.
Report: 220 A
